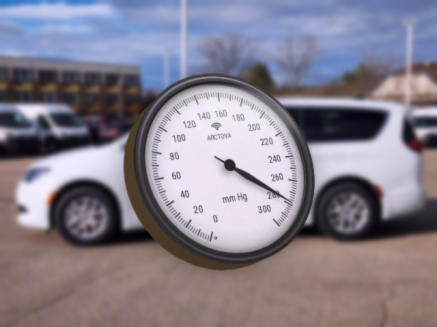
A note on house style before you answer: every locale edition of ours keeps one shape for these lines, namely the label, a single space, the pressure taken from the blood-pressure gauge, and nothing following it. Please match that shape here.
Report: 280 mmHg
